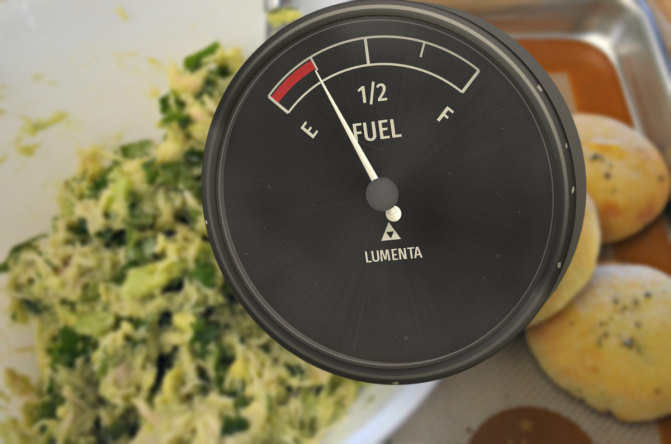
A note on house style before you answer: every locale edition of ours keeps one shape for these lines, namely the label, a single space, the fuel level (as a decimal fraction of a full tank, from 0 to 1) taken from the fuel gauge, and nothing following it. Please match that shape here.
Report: 0.25
